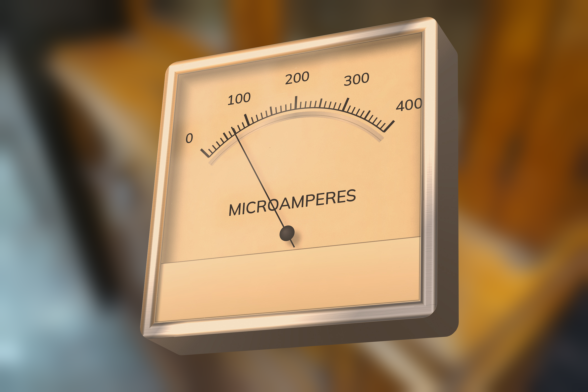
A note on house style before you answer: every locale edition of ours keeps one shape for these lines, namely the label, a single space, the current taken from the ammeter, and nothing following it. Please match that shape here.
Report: 70 µA
